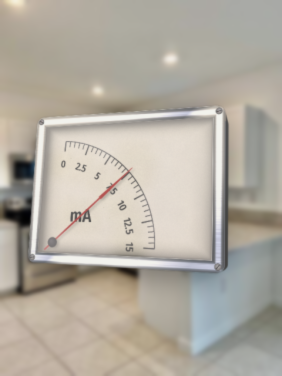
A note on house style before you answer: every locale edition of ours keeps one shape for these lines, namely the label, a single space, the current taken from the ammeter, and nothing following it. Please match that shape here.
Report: 7.5 mA
